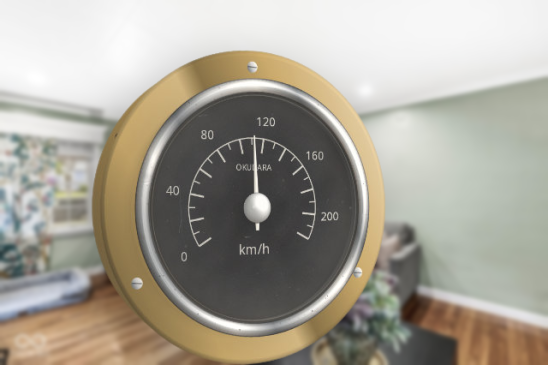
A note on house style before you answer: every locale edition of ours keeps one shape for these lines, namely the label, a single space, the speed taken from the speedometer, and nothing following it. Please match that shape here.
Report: 110 km/h
